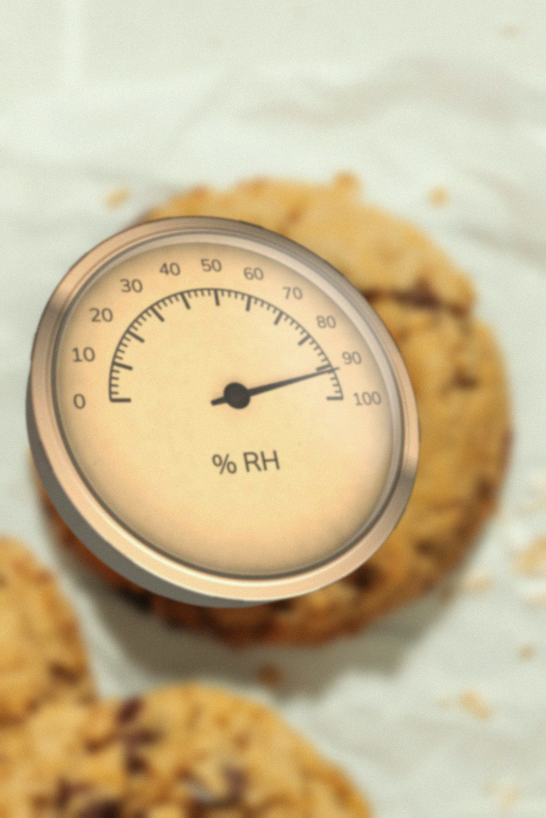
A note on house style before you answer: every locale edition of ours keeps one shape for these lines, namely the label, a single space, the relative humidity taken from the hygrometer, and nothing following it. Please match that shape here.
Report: 92 %
